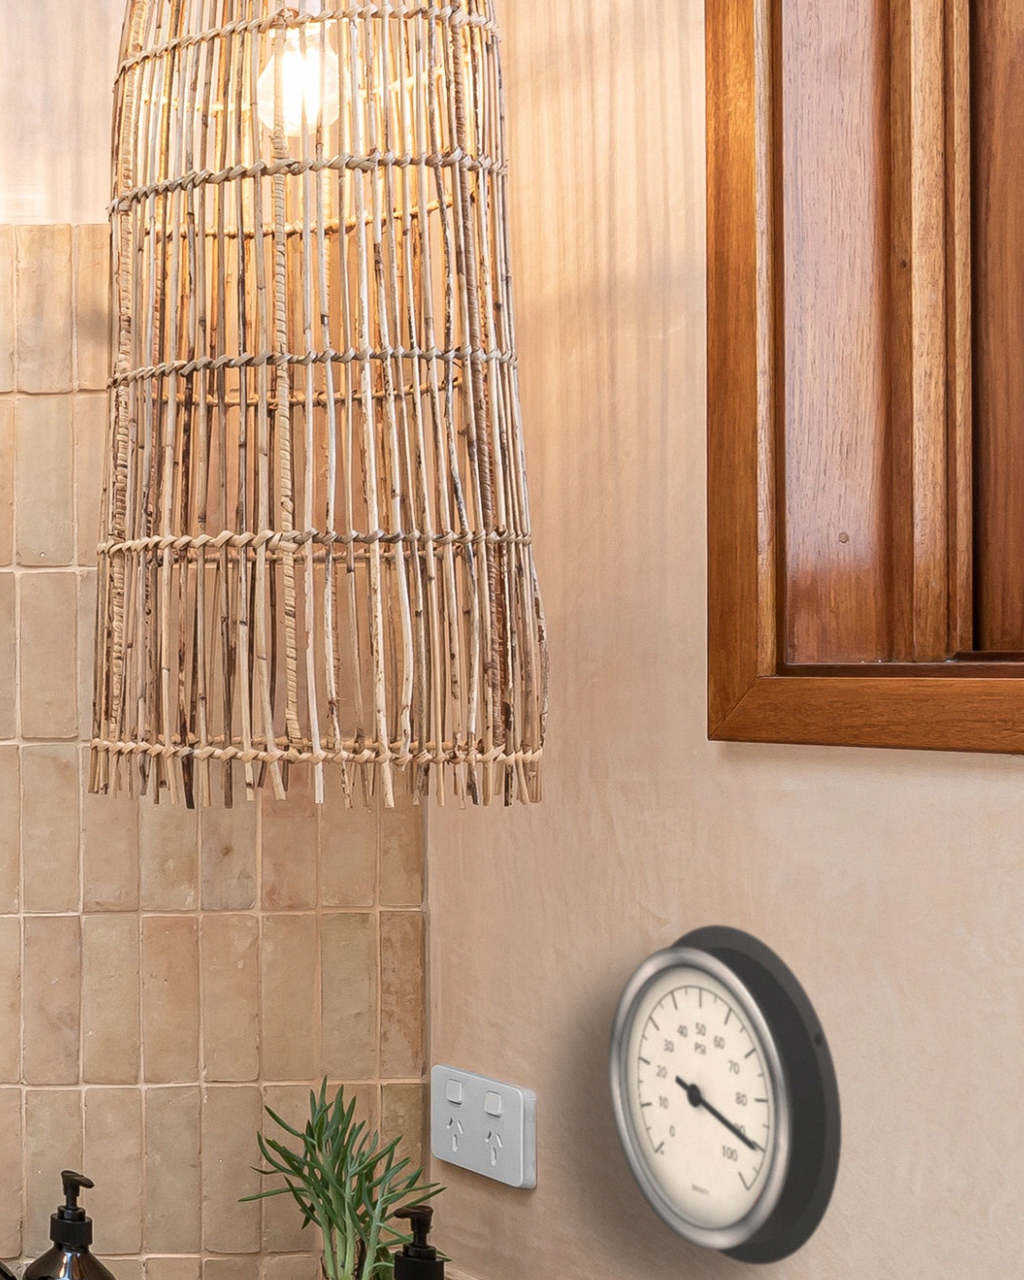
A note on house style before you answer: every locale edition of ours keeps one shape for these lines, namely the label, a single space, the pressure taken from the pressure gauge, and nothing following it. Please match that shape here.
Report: 90 psi
